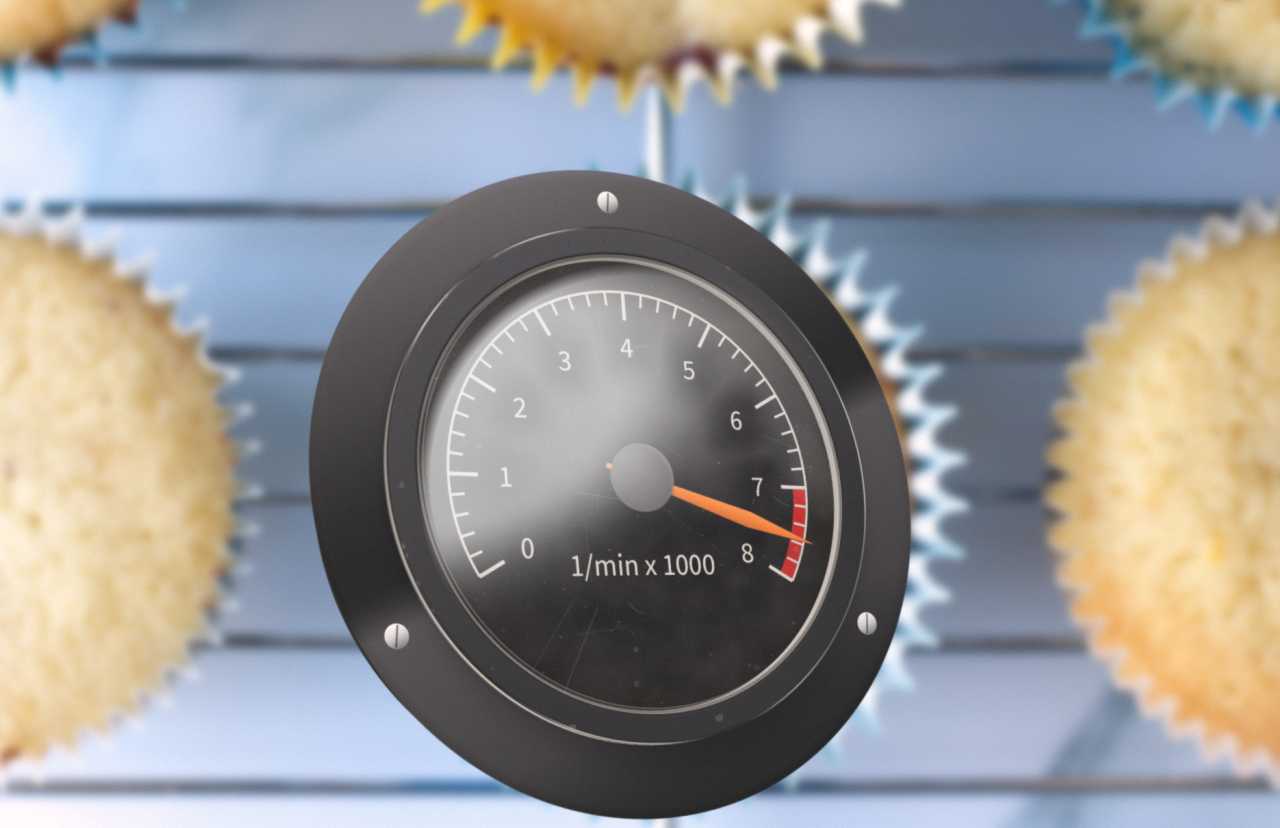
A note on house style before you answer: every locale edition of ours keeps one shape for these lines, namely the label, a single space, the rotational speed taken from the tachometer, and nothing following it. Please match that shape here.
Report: 7600 rpm
